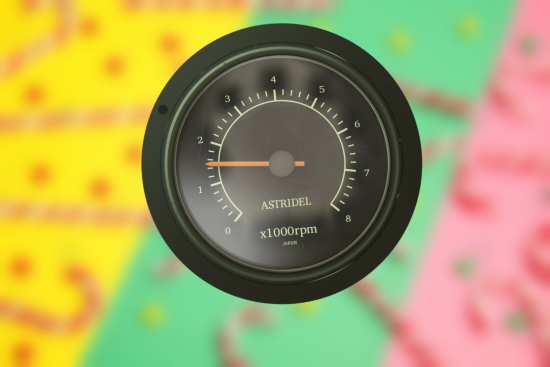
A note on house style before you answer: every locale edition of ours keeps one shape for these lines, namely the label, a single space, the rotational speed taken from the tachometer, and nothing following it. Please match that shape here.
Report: 1500 rpm
